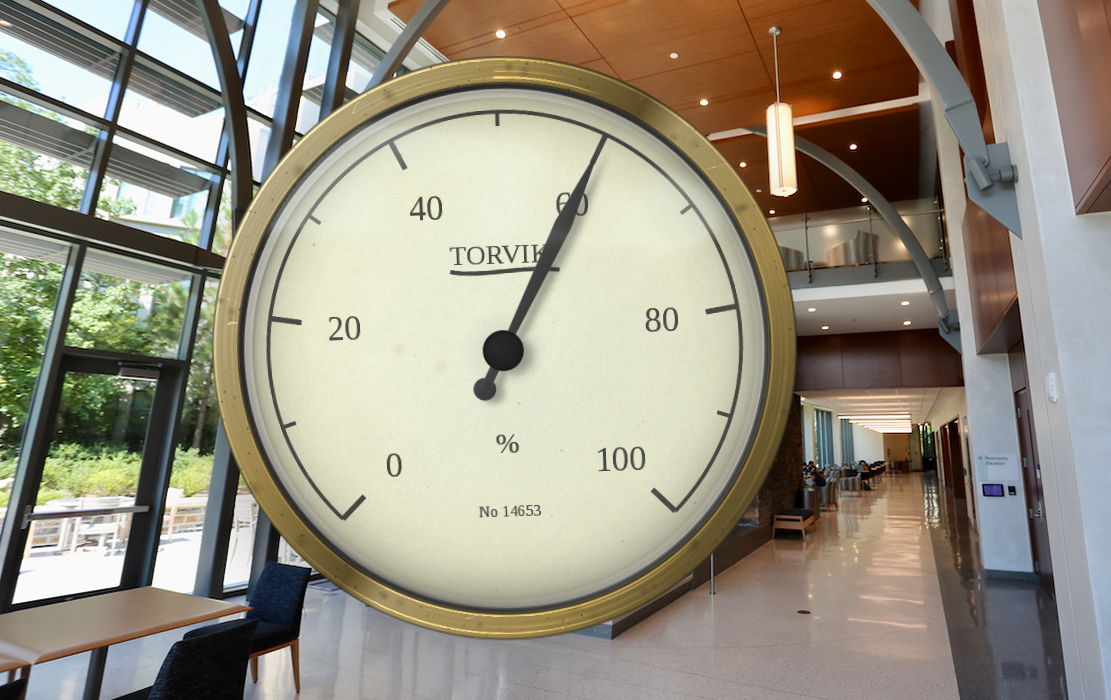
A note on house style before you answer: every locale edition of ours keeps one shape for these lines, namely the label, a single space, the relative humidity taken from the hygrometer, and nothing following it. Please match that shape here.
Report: 60 %
